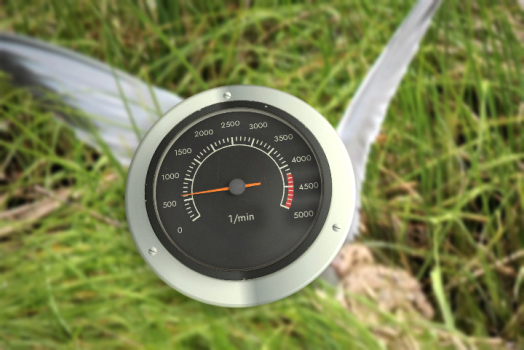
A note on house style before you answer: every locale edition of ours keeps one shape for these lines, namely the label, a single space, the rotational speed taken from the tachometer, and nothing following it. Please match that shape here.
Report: 600 rpm
